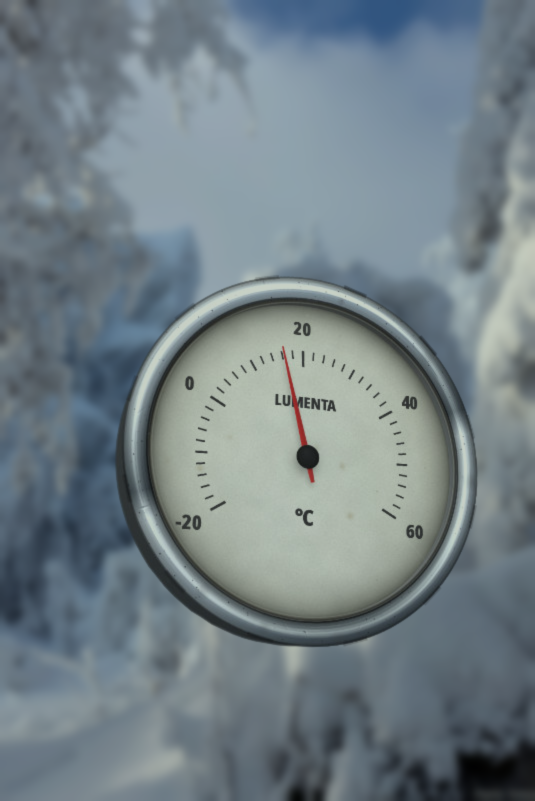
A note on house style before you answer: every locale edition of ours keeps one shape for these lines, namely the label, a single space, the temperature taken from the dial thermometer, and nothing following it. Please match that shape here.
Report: 16 °C
